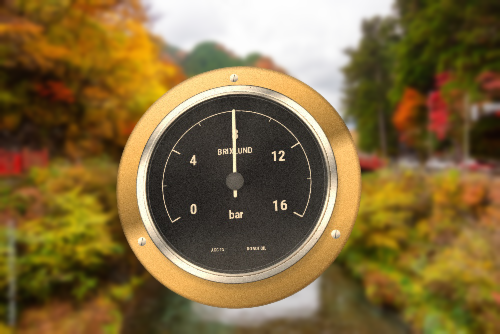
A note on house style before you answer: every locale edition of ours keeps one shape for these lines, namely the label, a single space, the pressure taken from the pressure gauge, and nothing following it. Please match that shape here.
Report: 8 bar
